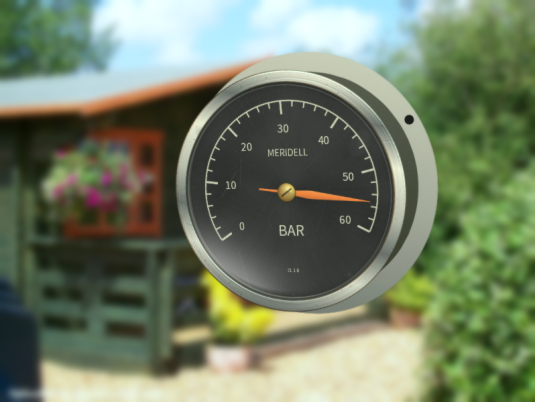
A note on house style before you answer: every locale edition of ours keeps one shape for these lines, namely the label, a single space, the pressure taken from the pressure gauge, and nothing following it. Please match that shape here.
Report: 55 bar
